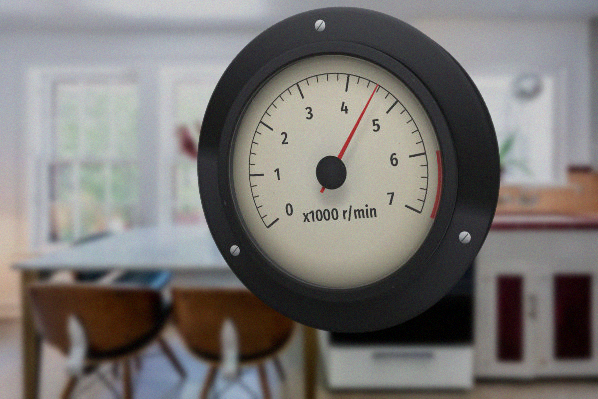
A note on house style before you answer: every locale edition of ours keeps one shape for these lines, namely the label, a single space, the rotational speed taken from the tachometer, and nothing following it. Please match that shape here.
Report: 4600 rpm
